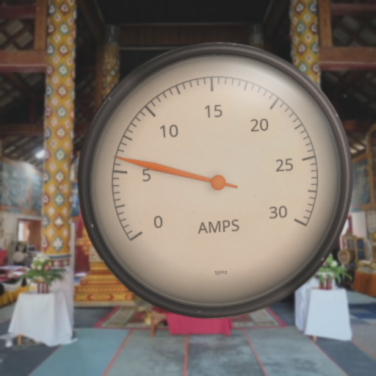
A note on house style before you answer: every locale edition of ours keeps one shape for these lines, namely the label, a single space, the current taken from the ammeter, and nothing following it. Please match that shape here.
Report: 6 A
